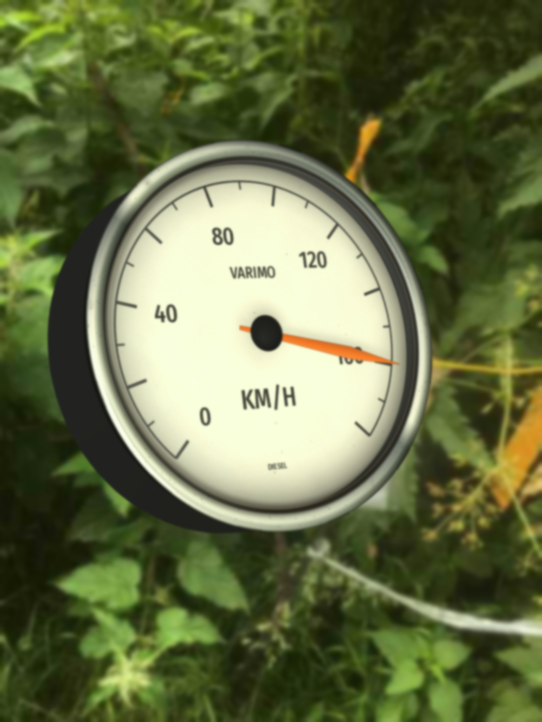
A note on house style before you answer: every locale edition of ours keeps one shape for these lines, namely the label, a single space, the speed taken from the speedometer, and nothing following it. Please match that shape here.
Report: 160 km/h
